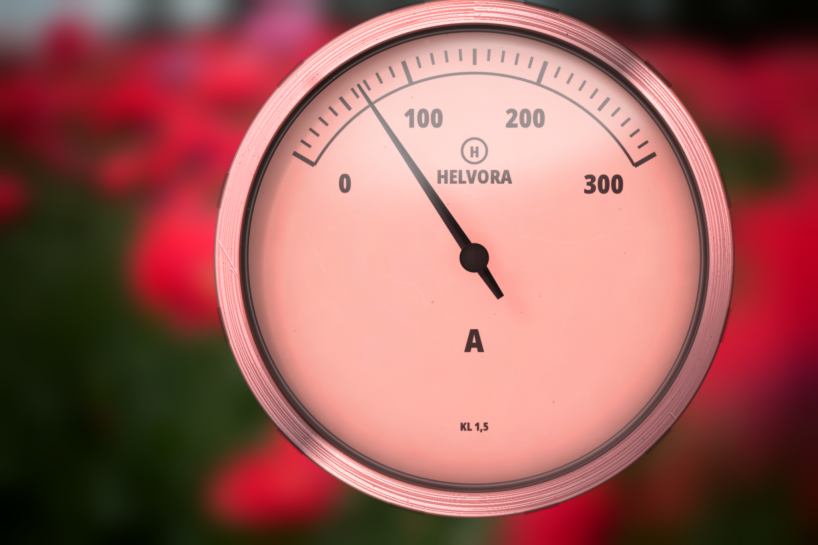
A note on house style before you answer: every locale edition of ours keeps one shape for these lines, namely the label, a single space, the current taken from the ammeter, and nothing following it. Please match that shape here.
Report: 65 A
